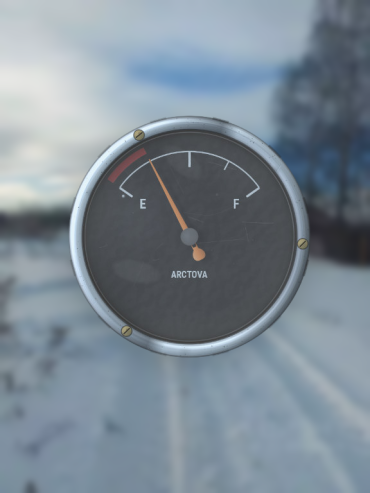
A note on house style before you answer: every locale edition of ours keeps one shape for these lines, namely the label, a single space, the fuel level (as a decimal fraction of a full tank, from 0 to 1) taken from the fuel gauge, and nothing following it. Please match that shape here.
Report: 0.25
